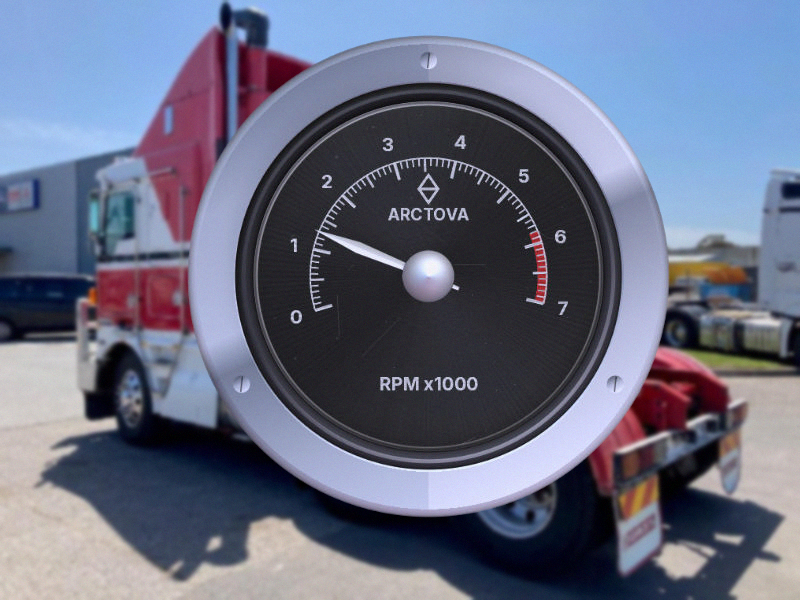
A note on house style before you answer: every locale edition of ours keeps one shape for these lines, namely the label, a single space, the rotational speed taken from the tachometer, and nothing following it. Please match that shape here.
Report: 1300 rpm
